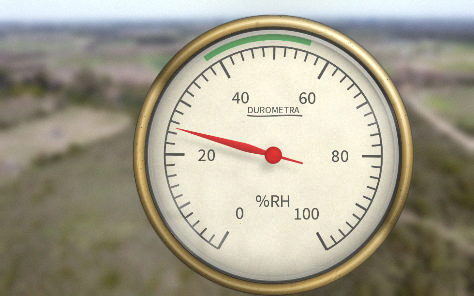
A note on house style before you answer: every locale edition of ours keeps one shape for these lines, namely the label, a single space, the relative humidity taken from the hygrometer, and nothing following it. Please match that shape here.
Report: 25 %
